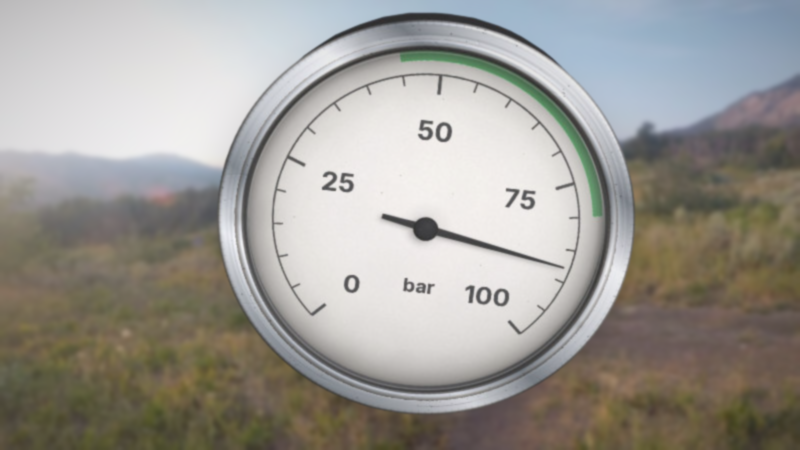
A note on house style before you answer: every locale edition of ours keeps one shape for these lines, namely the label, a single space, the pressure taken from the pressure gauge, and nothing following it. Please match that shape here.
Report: 87.5 bar
